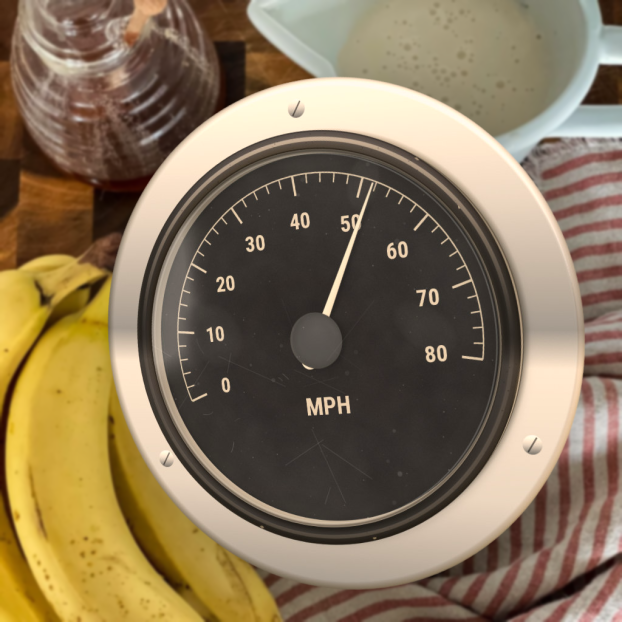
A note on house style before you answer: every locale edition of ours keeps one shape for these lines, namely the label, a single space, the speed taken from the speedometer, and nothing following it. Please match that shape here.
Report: 52 mph
